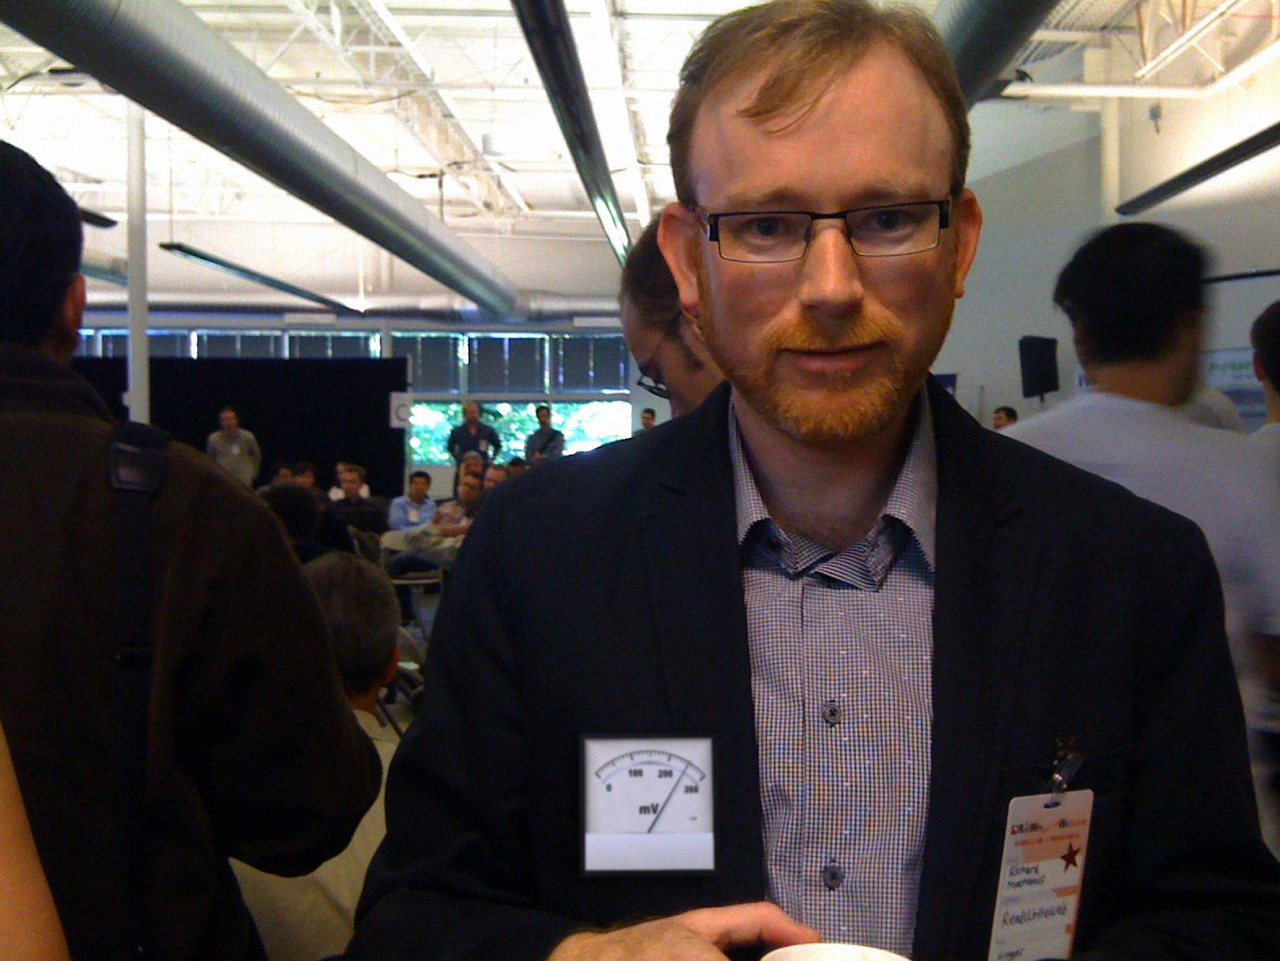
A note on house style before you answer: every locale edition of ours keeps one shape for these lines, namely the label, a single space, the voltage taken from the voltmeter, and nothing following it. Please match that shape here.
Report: 250 mV
